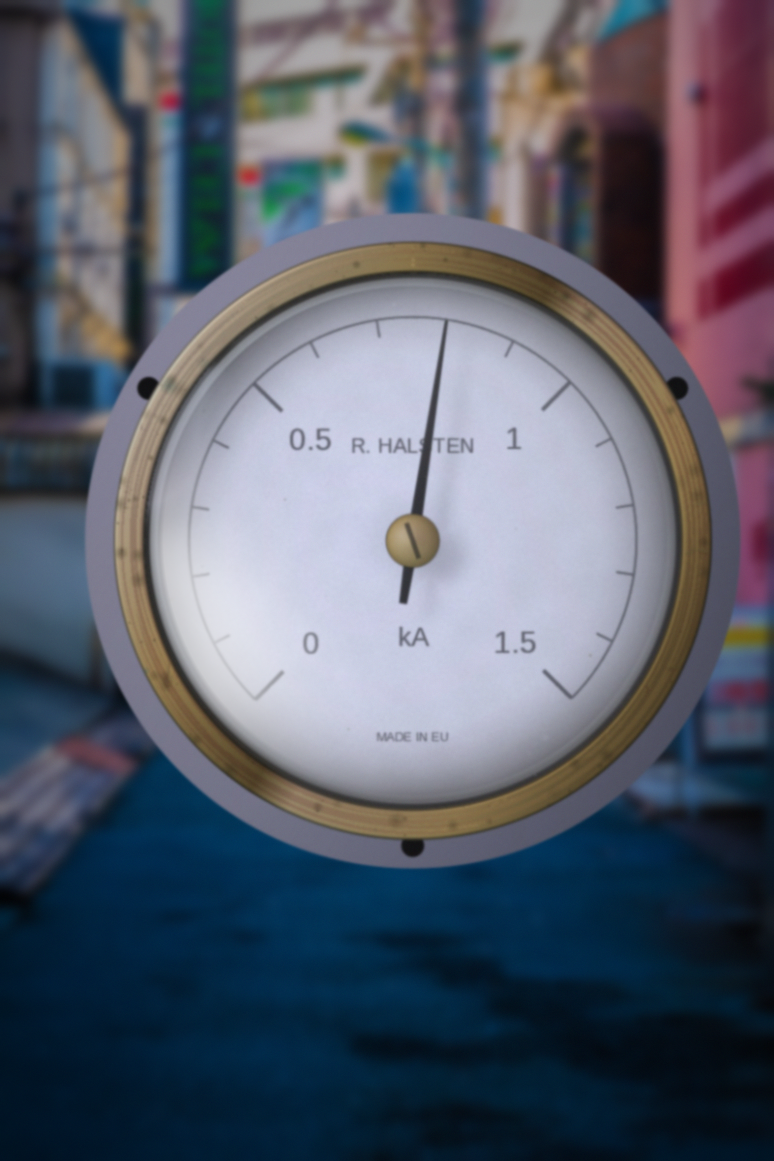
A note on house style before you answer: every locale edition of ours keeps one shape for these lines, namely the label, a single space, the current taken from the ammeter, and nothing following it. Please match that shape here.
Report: 0.8 kA
